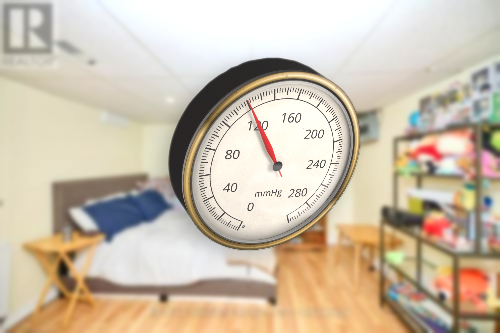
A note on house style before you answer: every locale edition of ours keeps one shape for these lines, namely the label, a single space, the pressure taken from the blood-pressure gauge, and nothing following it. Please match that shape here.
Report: 120 mmHg
